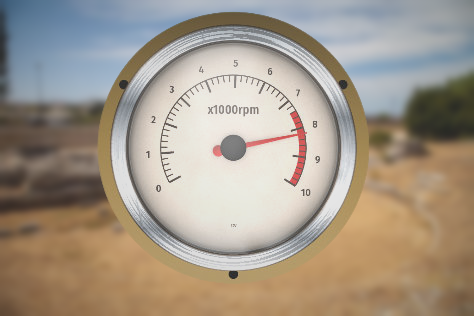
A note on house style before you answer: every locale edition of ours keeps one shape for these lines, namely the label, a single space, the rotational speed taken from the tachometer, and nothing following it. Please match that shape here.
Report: 8200 rpm
